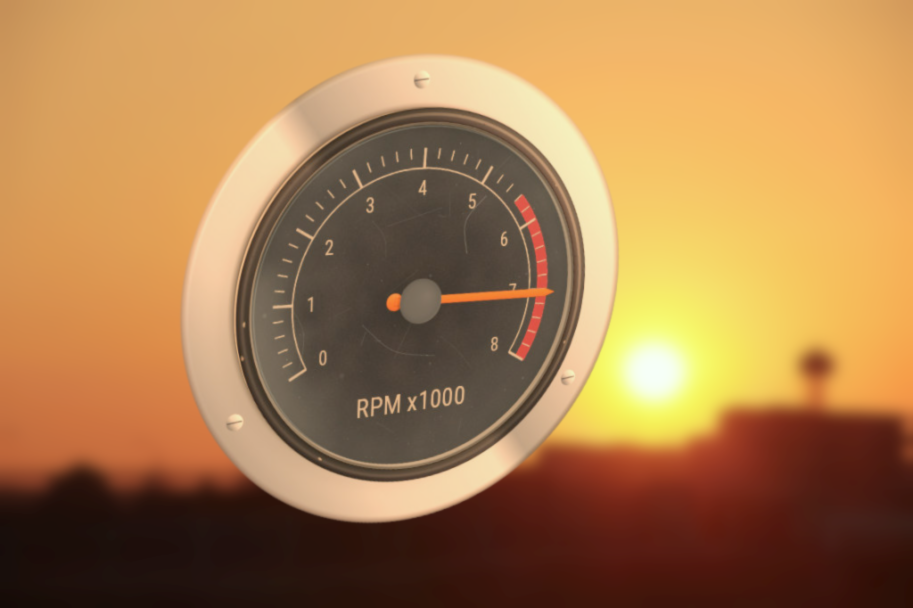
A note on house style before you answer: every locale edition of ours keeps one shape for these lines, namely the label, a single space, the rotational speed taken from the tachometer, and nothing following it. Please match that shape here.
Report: 7000 rpm
